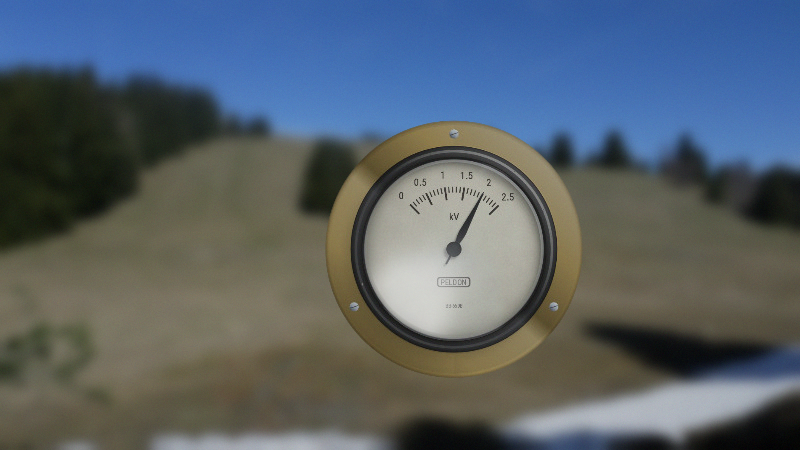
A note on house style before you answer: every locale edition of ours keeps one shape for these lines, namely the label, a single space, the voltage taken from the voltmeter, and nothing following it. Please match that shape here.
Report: 2 kV
